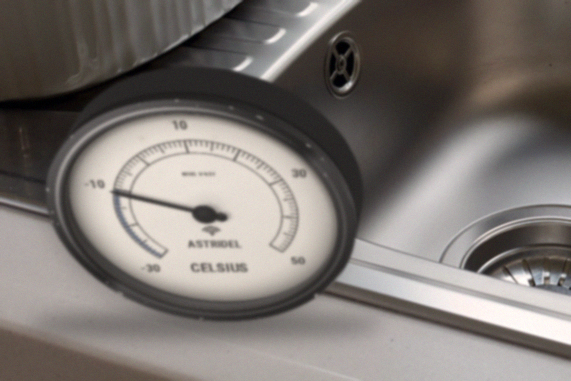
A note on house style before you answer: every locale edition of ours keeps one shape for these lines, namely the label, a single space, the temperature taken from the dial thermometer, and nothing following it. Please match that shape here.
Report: -10 °C
